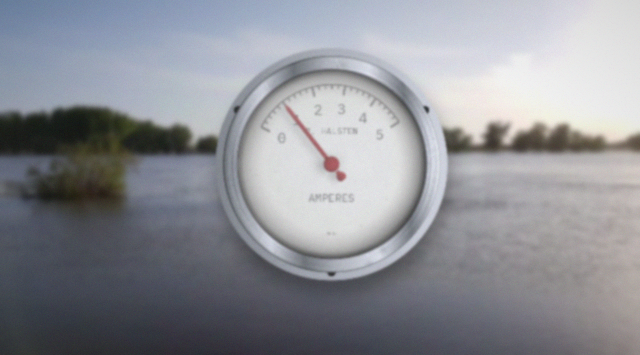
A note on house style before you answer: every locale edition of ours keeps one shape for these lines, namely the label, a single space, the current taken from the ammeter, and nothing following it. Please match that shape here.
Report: 1 A
